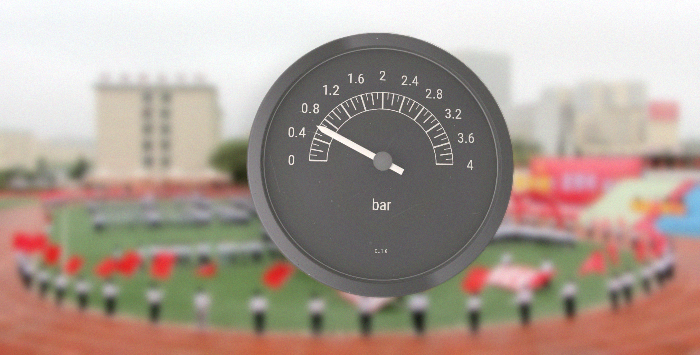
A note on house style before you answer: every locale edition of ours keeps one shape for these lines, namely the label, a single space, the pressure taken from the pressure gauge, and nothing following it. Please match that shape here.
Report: 0.6 bar
